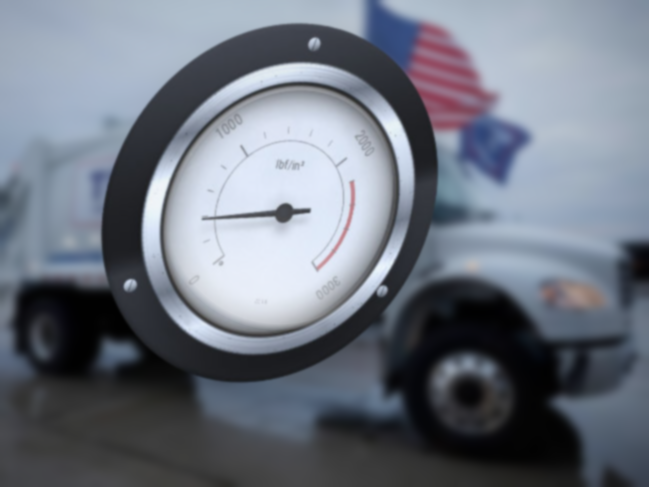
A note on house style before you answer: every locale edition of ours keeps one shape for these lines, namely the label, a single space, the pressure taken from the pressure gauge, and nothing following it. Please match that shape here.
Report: 400 psi
